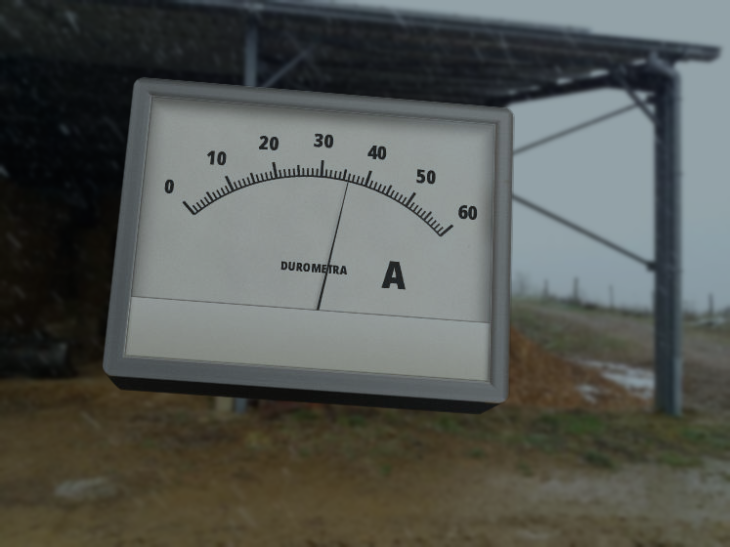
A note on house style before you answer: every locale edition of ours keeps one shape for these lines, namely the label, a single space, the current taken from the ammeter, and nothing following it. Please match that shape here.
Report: 36 A
